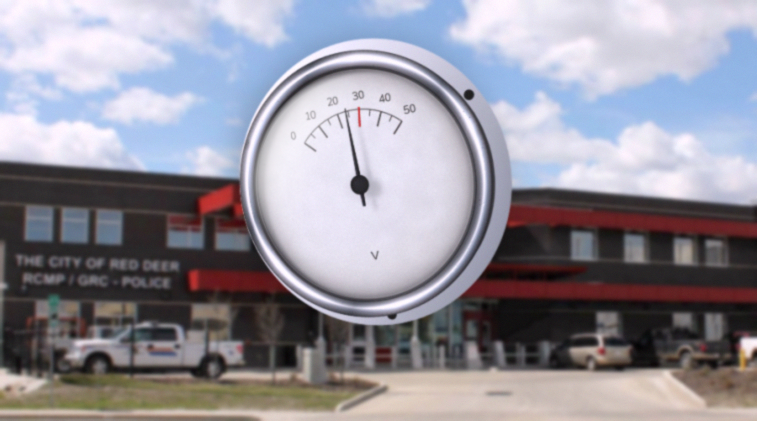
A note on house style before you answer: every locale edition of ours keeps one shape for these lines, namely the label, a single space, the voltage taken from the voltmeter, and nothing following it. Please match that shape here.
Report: 25 V
